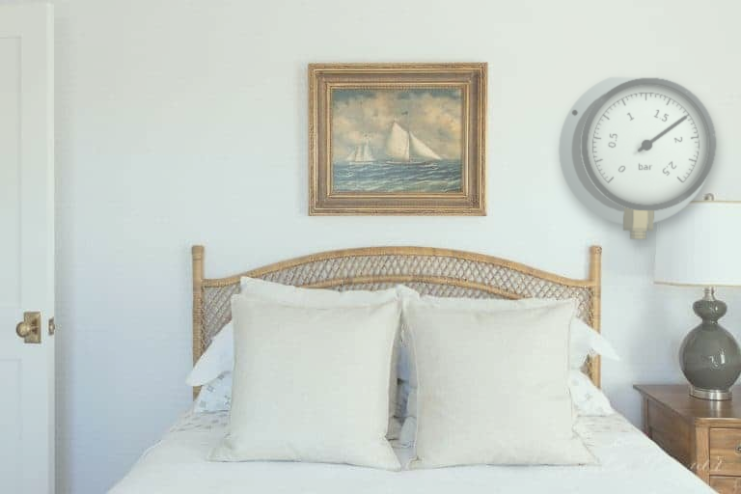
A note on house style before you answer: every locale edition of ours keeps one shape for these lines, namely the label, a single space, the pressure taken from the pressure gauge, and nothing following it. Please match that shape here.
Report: 1.75 bar
